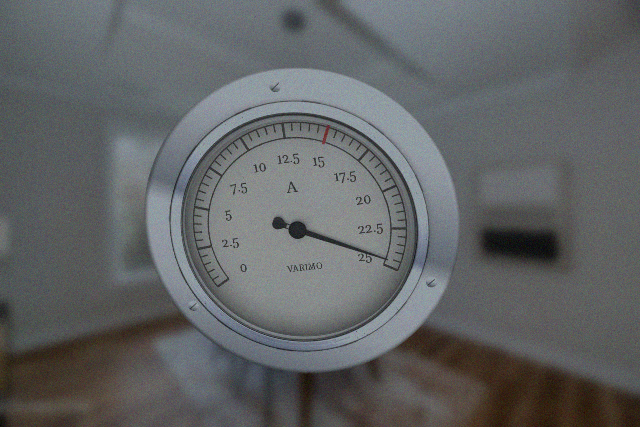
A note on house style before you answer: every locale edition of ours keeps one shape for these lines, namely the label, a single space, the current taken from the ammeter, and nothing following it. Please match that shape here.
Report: 24.5 A
